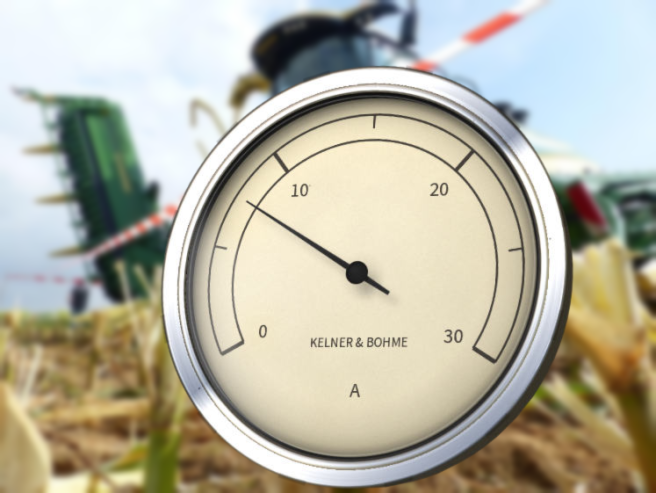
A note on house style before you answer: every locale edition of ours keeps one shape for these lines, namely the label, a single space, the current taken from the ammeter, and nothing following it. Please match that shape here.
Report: 7.5 A
